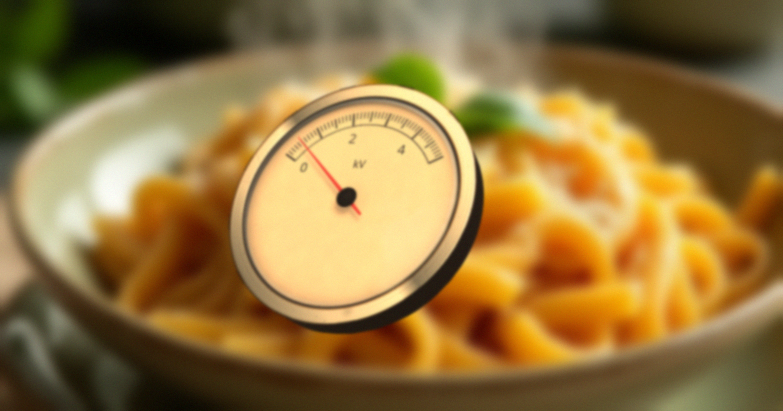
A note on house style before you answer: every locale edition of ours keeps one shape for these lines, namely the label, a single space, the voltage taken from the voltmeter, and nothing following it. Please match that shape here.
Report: 0.5 kV
